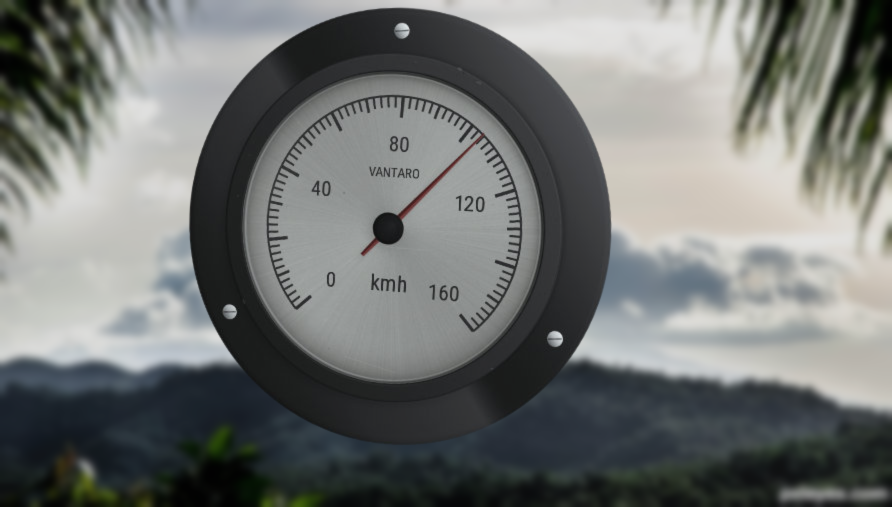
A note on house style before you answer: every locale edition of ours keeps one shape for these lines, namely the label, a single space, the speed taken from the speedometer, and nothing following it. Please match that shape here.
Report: 104 km/h
